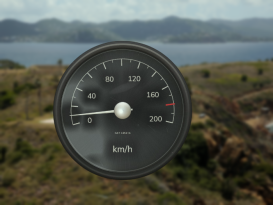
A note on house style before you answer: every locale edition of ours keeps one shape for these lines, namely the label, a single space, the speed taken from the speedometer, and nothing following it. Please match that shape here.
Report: 10 km/h
